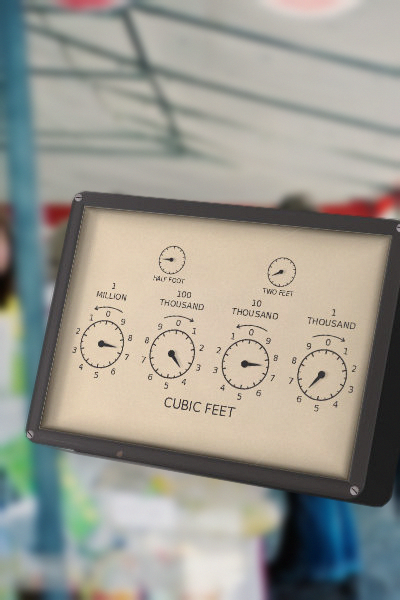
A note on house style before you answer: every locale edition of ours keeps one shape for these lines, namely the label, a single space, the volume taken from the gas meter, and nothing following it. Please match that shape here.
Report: 737600 ft³
